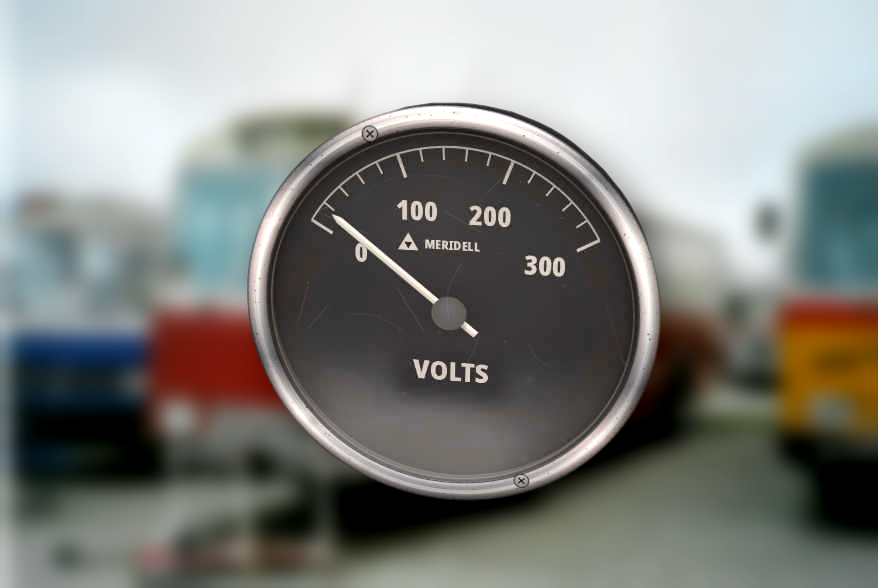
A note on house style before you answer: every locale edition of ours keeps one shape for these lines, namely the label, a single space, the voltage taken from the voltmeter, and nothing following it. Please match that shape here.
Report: 20 V
